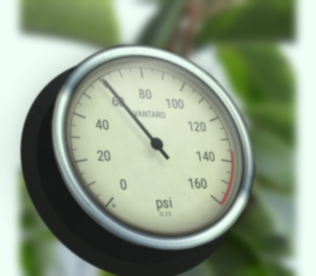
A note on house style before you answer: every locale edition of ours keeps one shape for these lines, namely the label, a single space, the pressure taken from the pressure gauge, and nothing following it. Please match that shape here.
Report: 60 psi
